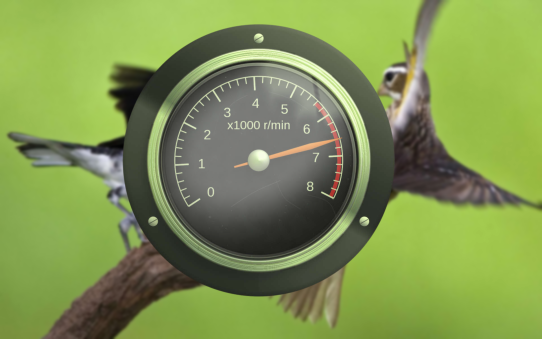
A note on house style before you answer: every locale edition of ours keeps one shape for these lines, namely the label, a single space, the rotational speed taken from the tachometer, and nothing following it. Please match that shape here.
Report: 6600 rpm
